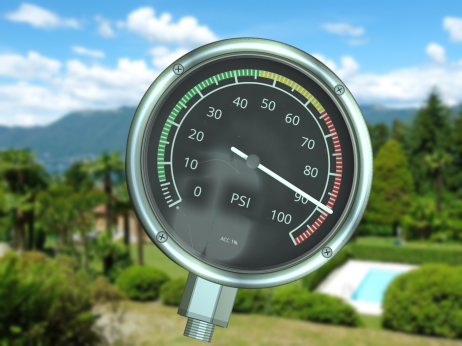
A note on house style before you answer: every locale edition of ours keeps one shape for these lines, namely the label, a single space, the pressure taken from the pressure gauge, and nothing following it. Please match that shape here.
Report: 89 psi
